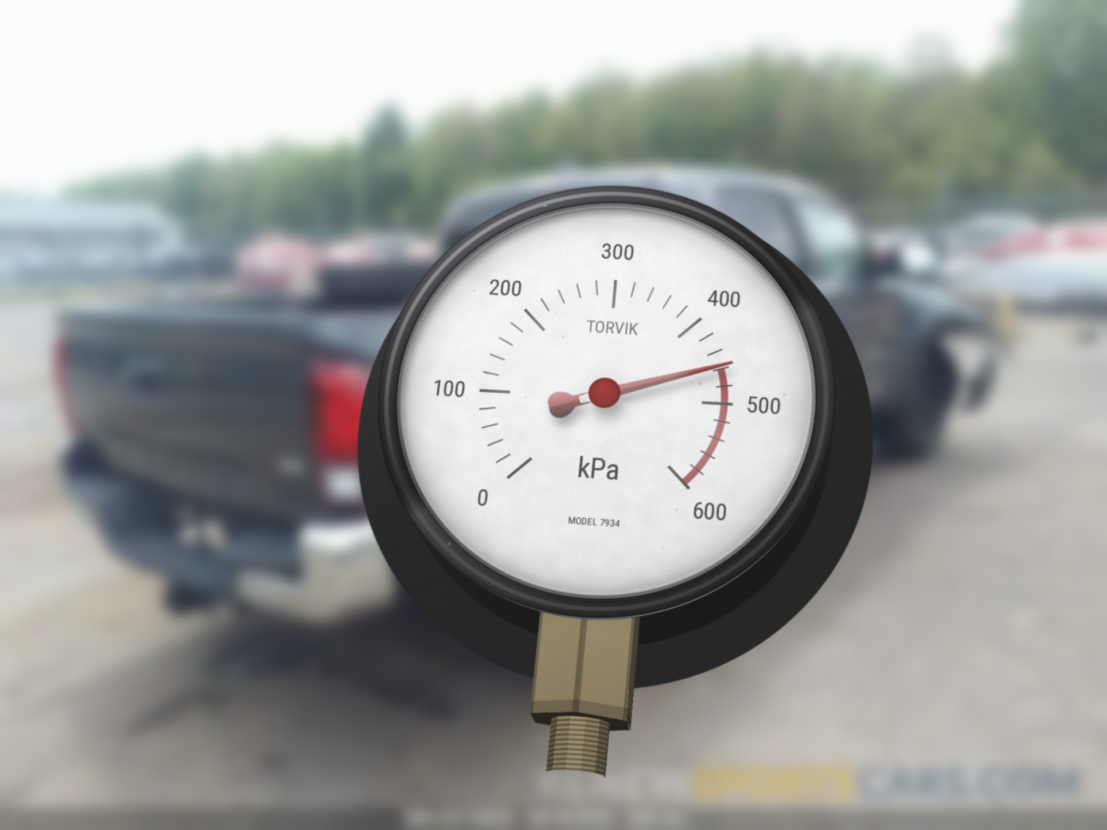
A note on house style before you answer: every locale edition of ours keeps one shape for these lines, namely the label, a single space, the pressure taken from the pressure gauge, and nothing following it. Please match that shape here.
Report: 460 kPa
